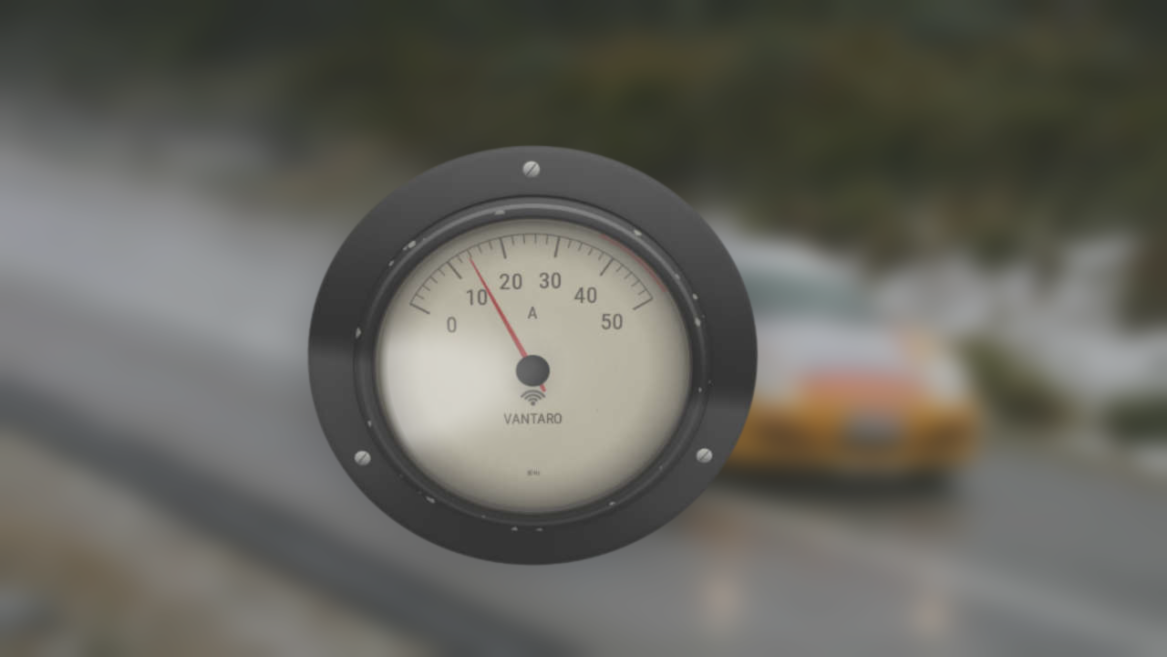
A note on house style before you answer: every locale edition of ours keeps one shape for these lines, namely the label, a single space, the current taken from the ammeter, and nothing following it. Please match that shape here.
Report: 14 A
